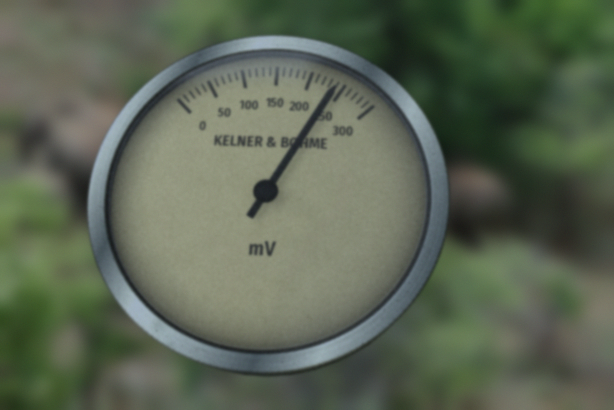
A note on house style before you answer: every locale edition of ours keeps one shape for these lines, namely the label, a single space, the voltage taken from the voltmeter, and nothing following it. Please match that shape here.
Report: 240 mV
